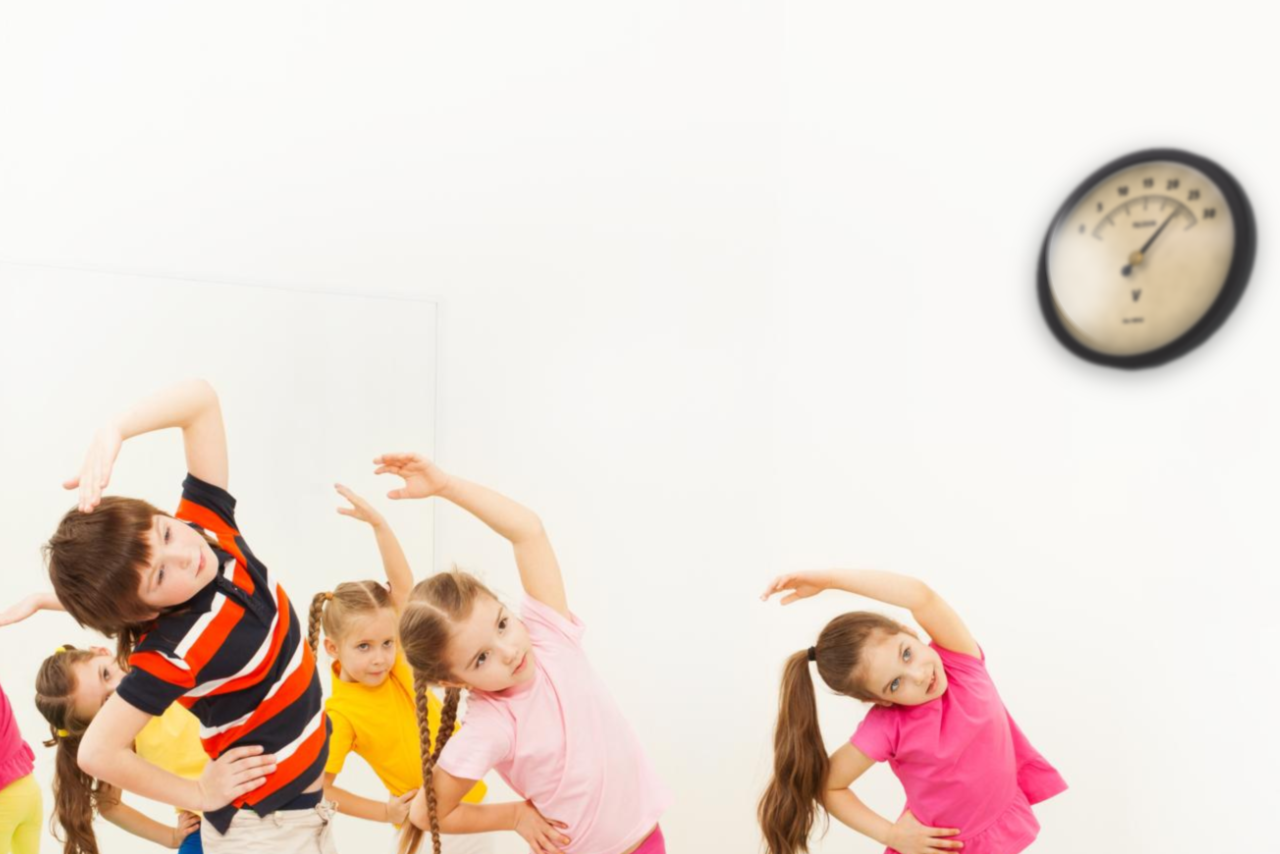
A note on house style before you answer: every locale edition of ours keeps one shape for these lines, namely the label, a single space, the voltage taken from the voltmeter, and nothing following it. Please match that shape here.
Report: 25 V
